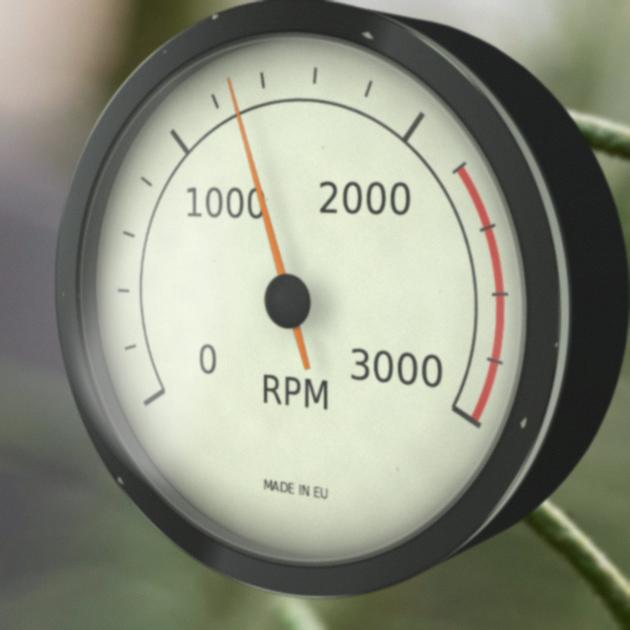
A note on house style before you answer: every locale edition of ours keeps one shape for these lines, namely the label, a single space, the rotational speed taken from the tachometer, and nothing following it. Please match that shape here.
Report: 1300 rpm
